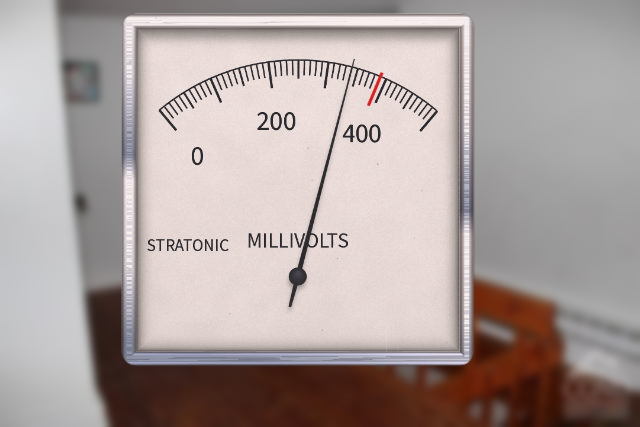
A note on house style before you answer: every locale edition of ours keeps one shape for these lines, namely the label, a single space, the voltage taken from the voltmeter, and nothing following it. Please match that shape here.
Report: 340 mV
